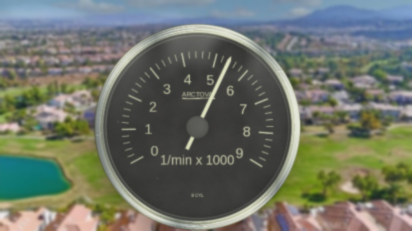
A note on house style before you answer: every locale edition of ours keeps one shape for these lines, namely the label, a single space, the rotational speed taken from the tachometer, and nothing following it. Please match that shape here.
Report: 5400 rpm
